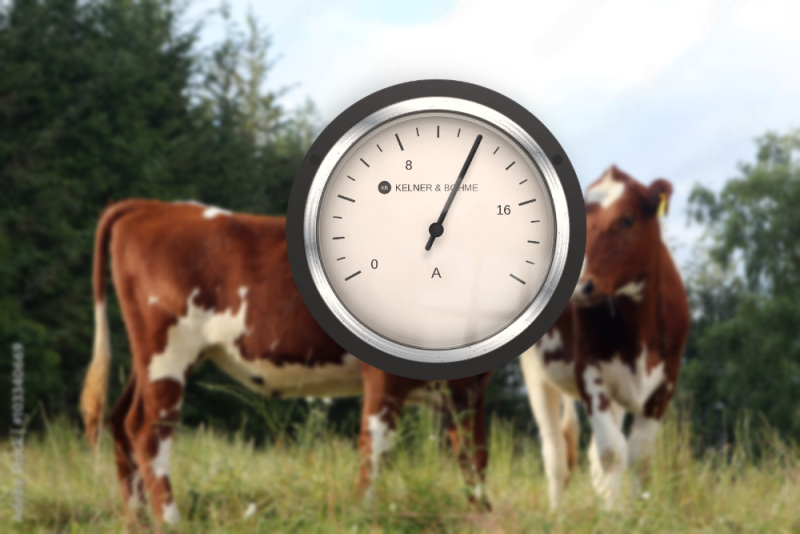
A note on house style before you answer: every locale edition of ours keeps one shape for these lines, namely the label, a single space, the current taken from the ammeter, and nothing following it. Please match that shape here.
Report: 12 A
